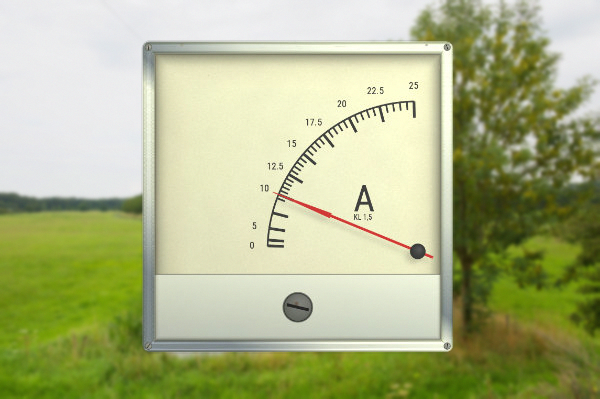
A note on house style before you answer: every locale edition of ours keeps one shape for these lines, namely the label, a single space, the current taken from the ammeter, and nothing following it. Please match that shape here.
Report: 10 A
